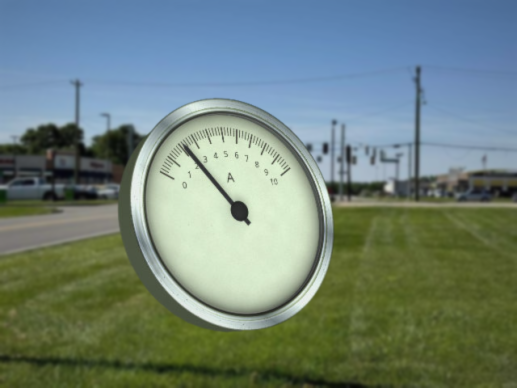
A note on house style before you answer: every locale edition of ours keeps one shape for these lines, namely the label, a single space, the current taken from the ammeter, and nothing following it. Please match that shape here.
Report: 2 A
